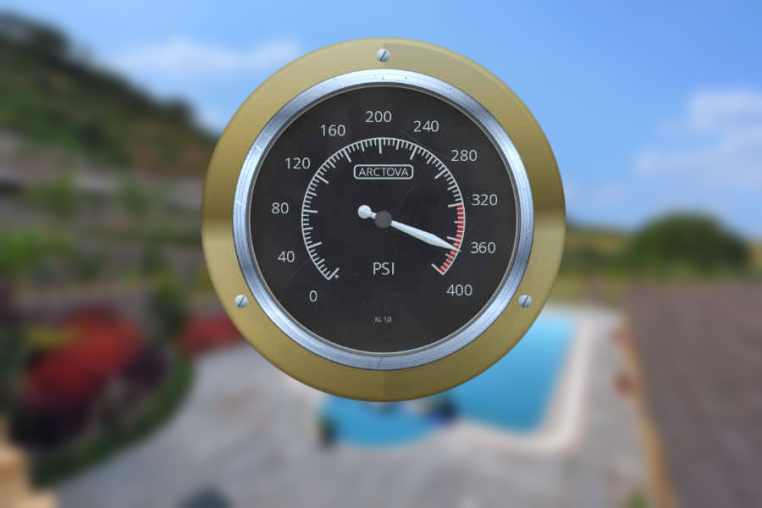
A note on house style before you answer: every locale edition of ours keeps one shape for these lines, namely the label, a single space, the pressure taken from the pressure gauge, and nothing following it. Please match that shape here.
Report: 370 psi
